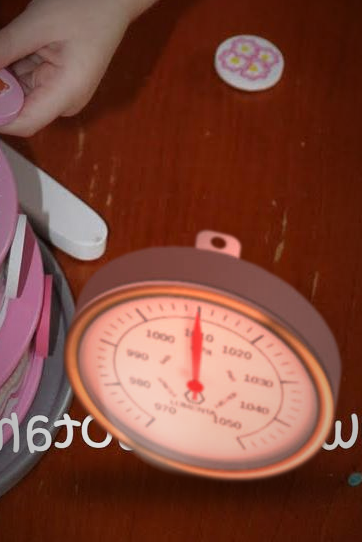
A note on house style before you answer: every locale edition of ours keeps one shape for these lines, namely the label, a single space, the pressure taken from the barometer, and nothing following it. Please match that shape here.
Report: 1010 hPa
